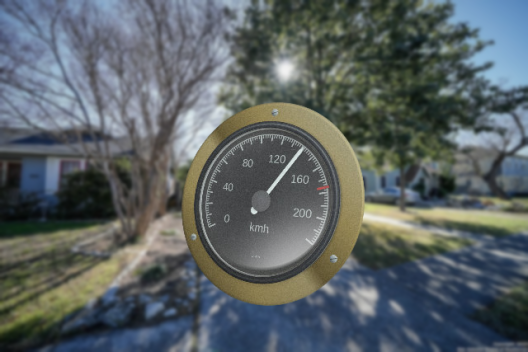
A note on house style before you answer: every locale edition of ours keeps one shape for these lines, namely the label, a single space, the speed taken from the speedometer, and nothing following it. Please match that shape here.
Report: 140 km/h
